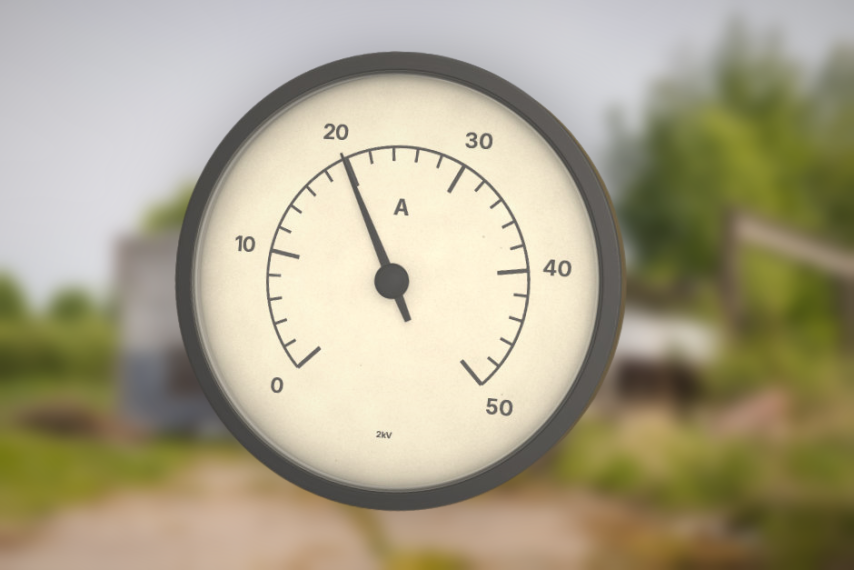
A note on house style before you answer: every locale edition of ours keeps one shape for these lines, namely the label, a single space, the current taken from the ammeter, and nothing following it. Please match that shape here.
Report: 20 A
